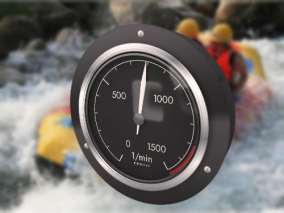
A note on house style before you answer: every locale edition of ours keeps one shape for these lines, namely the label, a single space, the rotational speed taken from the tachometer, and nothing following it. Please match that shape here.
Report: 800 rpm
